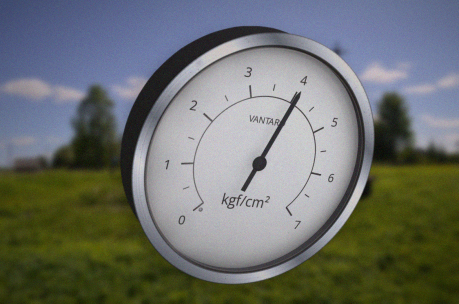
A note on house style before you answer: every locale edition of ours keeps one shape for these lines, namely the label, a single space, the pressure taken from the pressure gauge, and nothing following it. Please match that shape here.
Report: 4 kg/cm²
